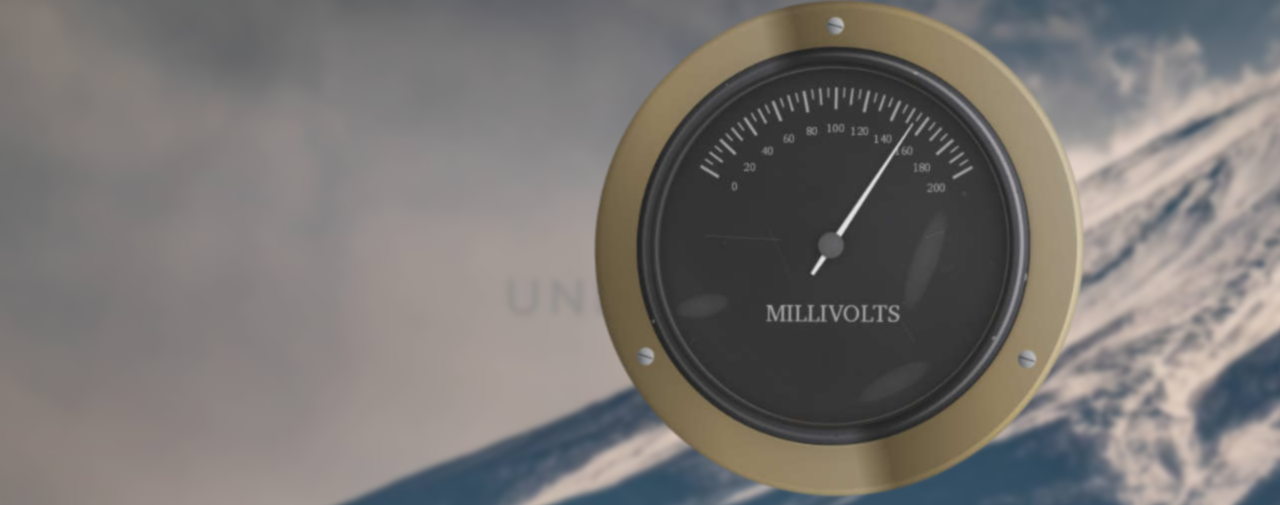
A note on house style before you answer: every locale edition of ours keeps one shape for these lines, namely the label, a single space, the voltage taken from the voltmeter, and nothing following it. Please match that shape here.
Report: 155 mV
